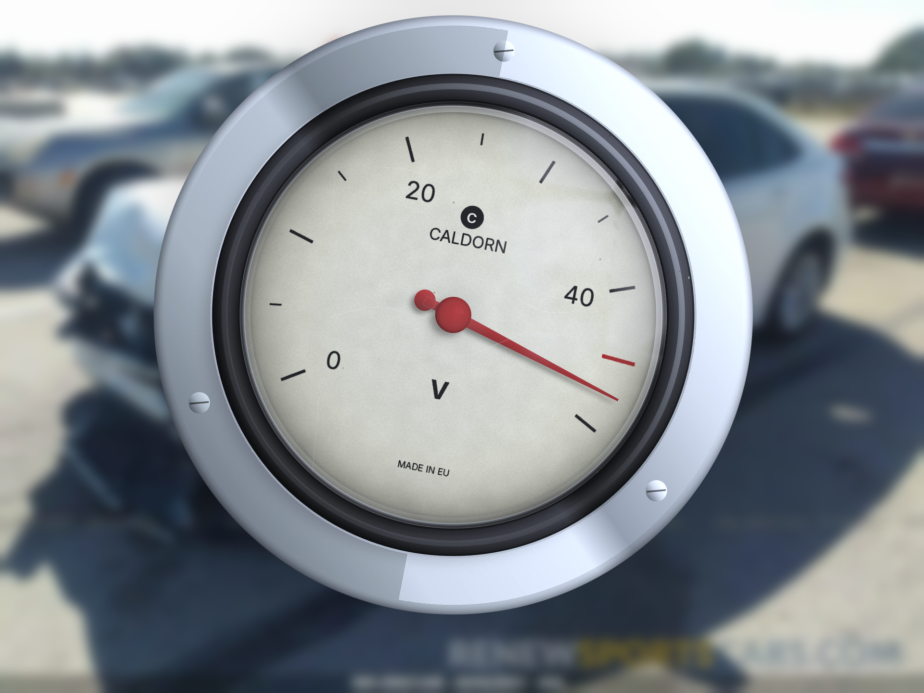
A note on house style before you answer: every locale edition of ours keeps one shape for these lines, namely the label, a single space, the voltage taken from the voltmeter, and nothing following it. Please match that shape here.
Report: 47.5 V
